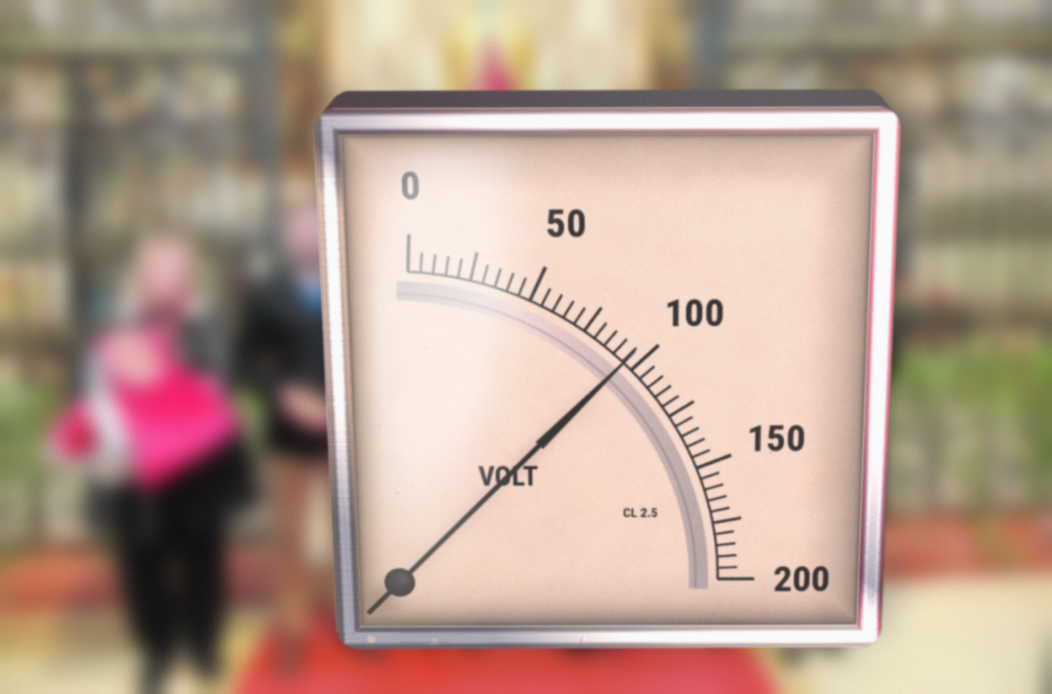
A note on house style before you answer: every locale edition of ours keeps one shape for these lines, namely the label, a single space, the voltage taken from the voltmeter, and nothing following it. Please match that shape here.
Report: 95 V
